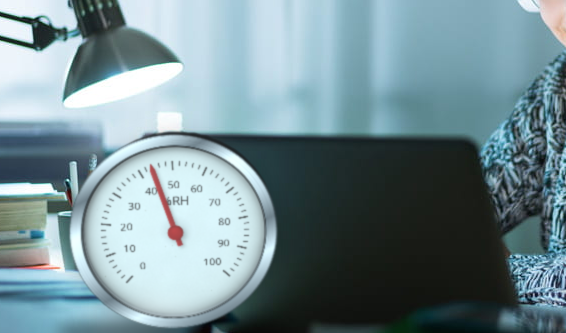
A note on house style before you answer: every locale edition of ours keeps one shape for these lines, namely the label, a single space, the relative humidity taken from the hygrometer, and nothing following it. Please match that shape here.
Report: 44 %
